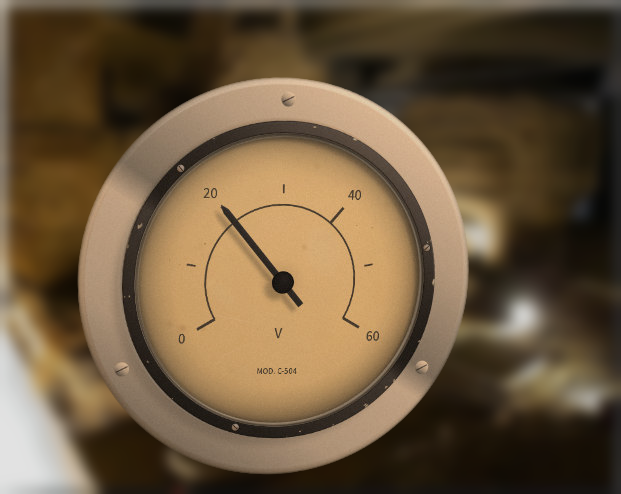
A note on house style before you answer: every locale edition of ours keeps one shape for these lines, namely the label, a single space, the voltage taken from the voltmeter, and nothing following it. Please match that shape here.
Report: 20 V
